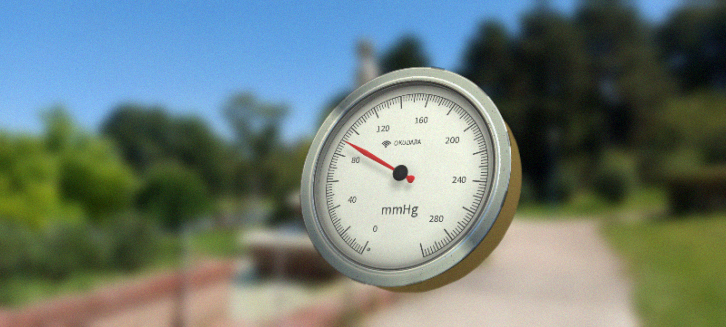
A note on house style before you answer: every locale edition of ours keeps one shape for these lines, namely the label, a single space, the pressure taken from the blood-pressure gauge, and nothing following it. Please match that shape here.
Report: 90 mmHg
